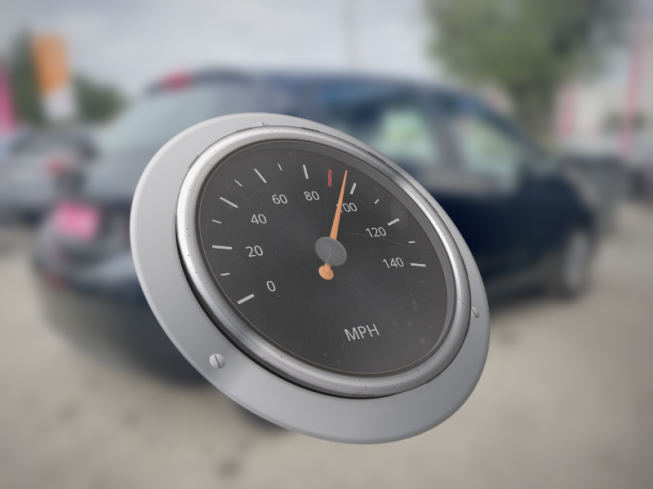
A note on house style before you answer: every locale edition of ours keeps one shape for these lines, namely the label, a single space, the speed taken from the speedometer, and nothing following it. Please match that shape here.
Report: 95 mph
